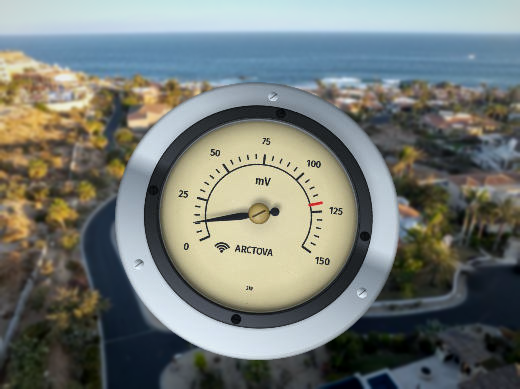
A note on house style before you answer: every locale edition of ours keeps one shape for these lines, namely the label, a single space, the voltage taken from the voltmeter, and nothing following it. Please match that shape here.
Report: 10 mV
